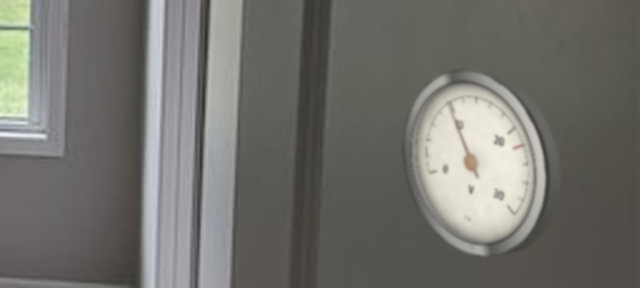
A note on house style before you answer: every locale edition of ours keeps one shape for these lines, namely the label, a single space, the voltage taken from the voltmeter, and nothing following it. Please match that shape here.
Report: 10 V
